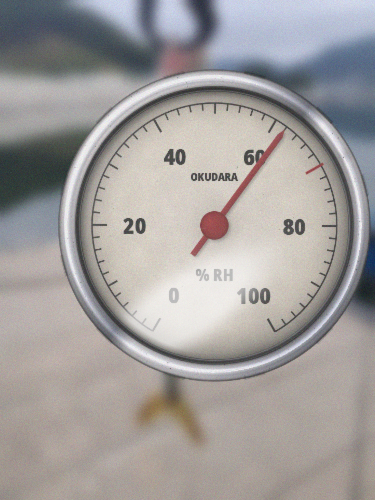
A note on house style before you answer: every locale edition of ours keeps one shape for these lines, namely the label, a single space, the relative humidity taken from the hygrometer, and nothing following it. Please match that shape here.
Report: 62 %
